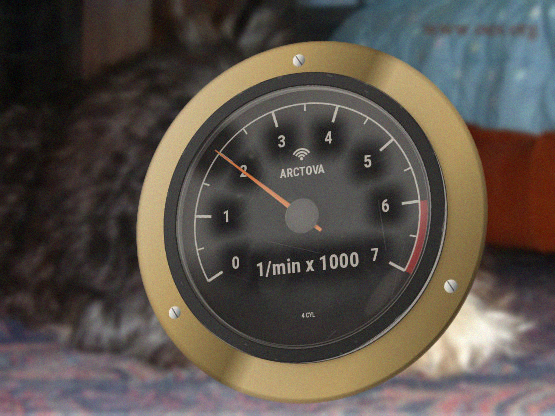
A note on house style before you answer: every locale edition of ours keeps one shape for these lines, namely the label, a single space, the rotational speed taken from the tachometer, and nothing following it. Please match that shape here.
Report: 2000 rpm
